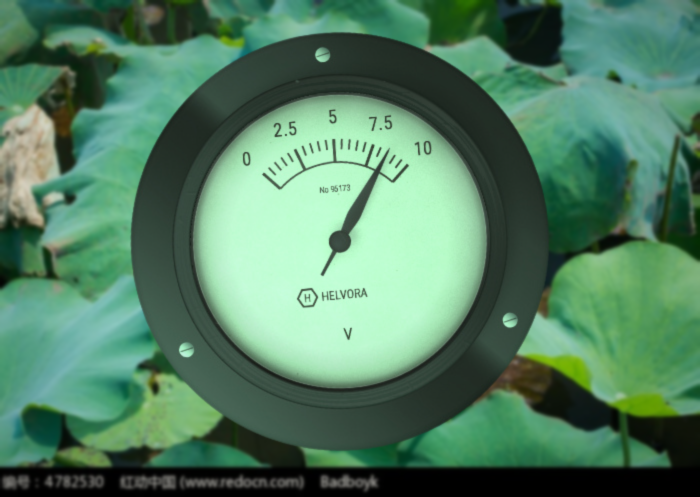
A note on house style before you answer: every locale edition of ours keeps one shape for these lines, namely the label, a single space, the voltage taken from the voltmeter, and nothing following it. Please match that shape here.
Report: 8.5 V
